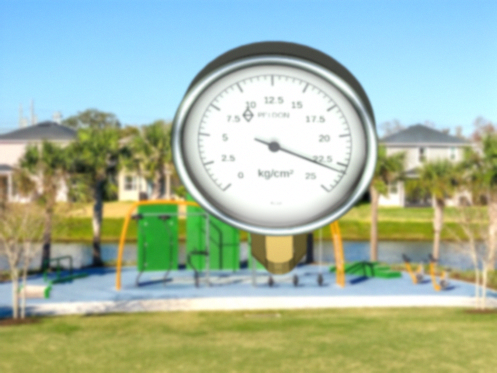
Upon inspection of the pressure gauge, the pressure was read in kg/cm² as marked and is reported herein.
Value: 23 kg/cm²
